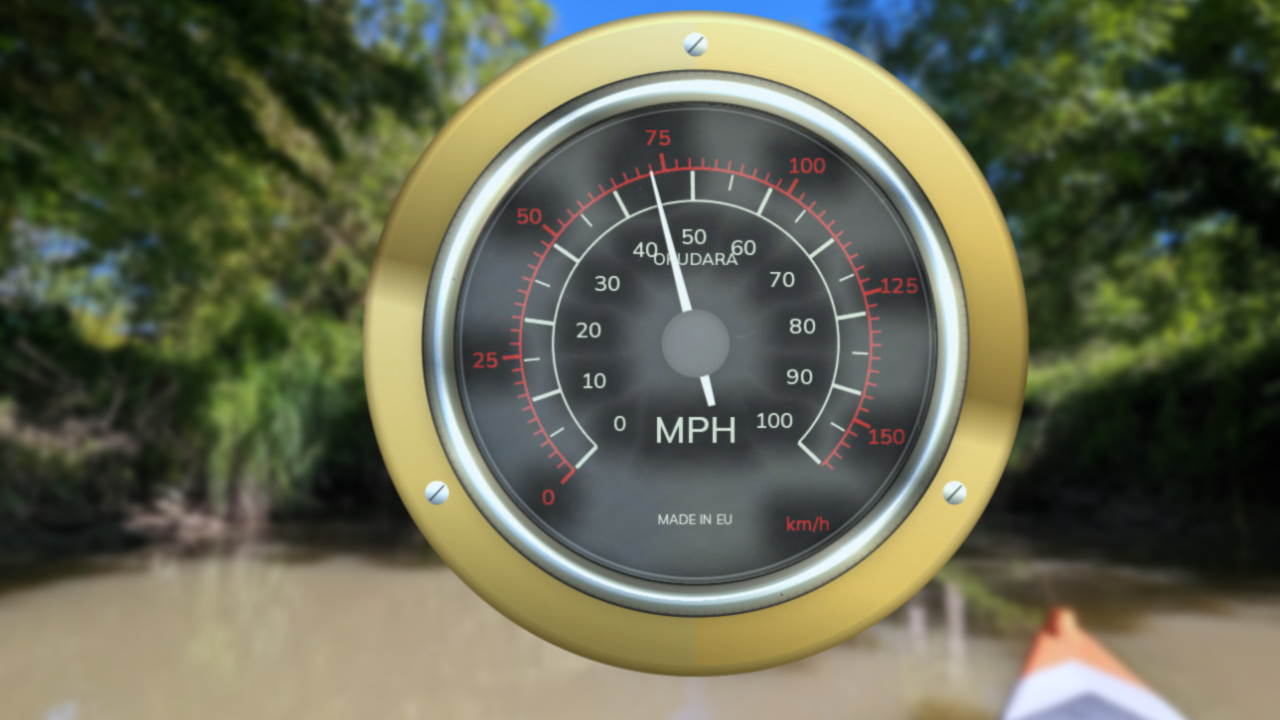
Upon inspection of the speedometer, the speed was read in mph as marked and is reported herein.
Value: 45 mph
